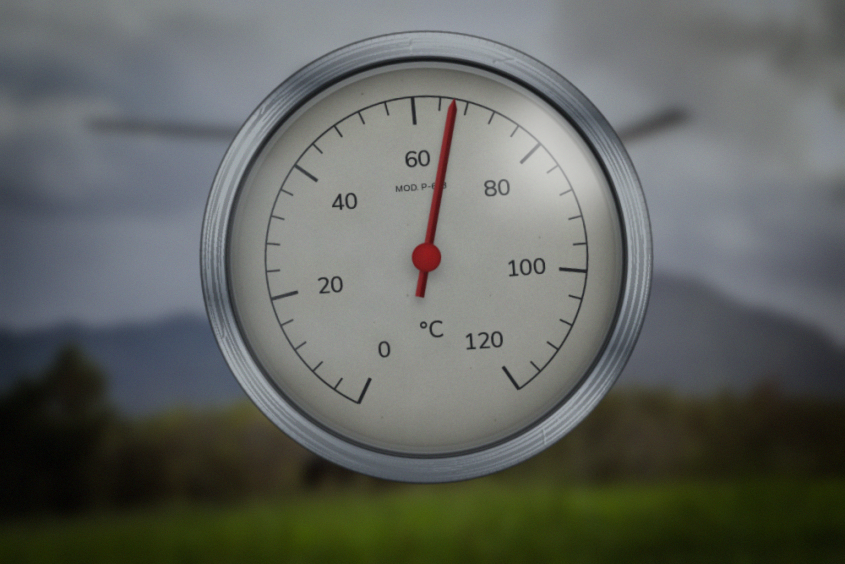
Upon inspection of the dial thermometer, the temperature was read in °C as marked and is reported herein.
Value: 66 °C
